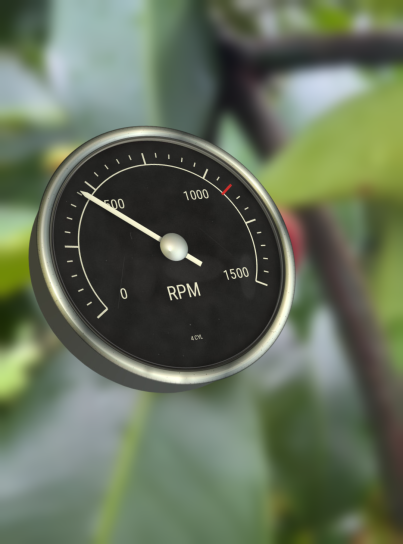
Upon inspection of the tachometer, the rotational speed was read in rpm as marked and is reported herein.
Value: 450 rpm
